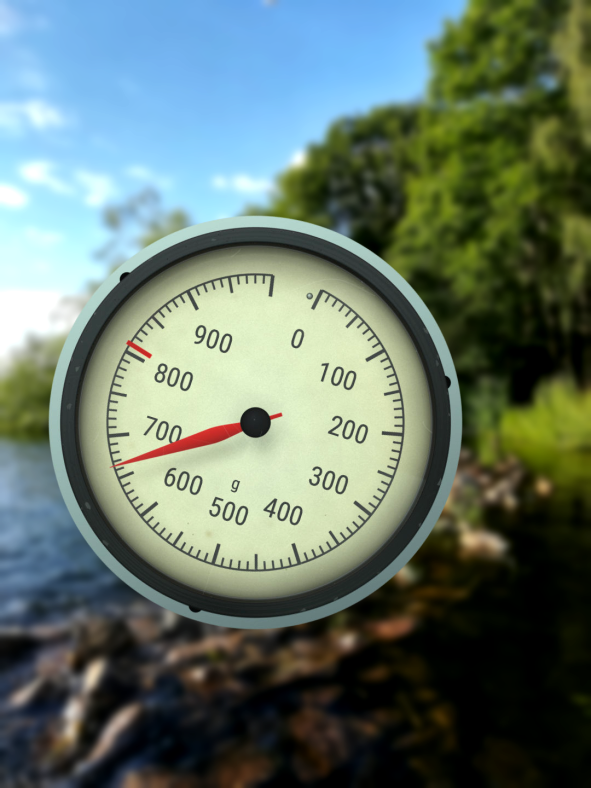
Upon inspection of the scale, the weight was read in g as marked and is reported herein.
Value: 665 g
